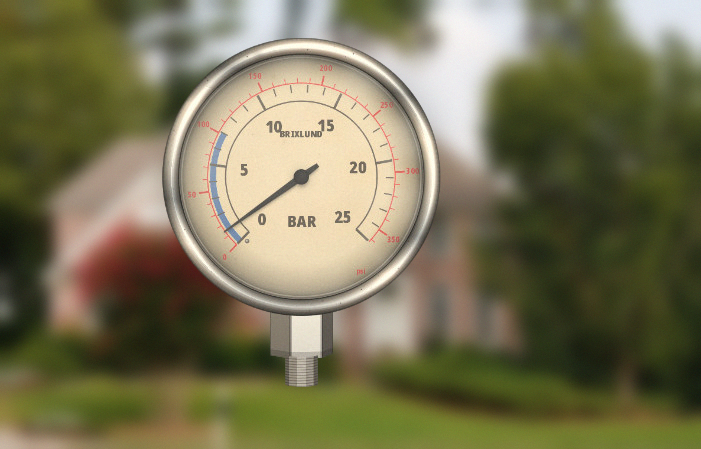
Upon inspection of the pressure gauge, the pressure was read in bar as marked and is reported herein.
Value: 1 bar
